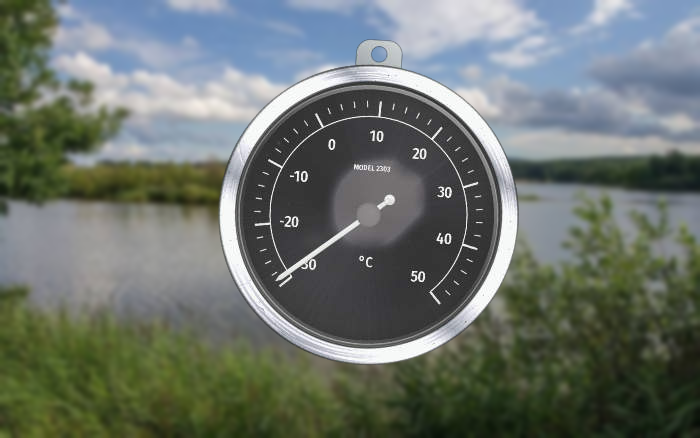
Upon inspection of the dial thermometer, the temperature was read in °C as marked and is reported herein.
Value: -29 °C
